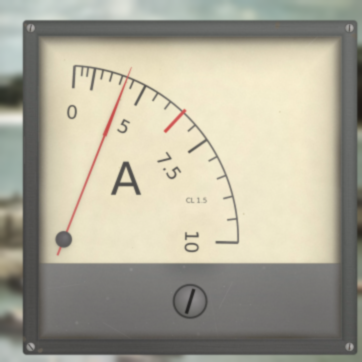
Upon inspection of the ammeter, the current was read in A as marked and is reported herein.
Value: 4.25 A
